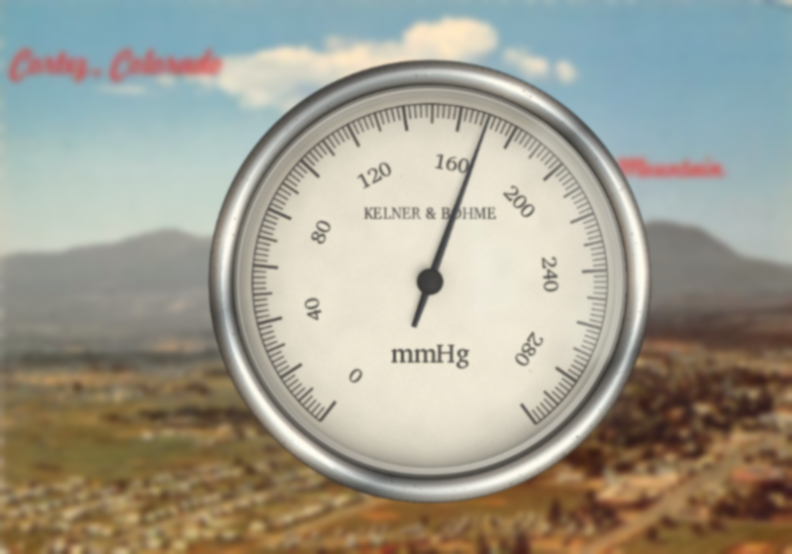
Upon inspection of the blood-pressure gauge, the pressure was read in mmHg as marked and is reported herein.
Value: 170 mmHg
